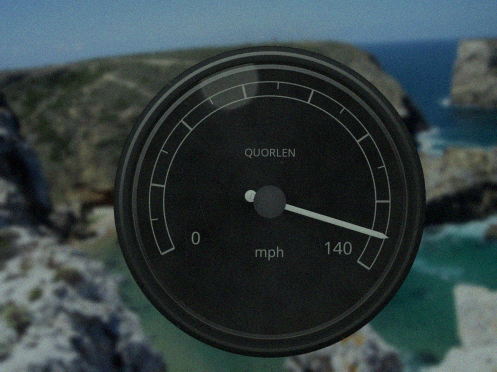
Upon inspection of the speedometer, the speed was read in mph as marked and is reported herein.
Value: 130 mph
